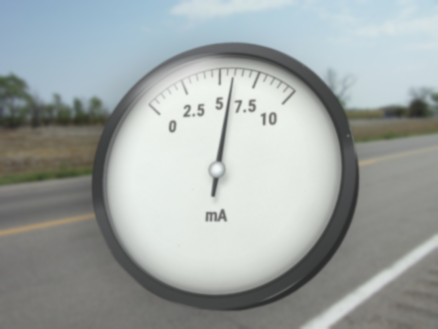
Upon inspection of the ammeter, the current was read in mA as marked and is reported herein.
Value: 6 mA
